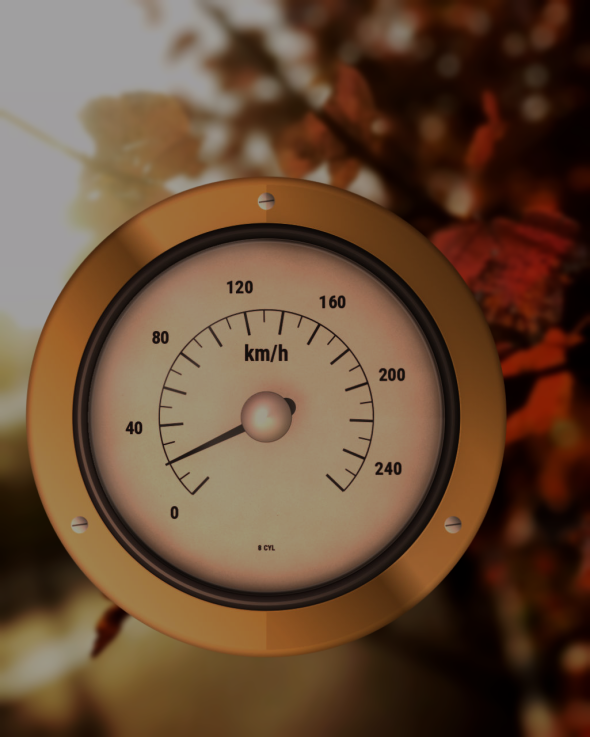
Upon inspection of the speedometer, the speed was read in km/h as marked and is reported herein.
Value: 20 km/h
